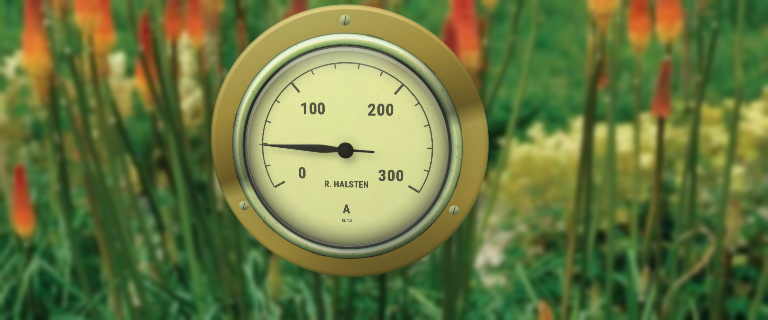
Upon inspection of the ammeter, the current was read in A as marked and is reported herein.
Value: 40 A
